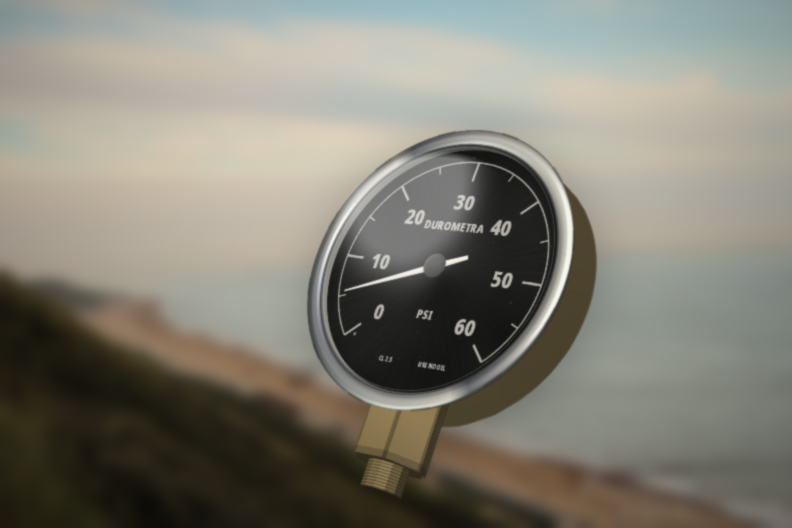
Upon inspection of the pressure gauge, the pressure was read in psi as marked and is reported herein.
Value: 5 psi
